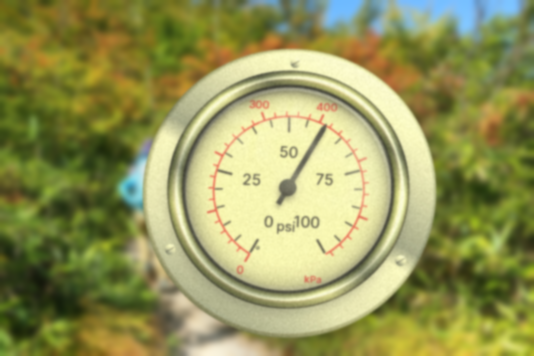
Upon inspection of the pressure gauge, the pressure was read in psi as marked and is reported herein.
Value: 60 psi
